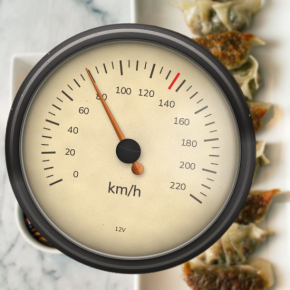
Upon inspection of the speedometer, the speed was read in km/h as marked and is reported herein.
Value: 80 km/h
